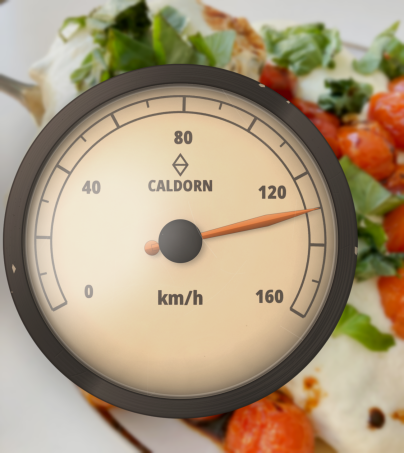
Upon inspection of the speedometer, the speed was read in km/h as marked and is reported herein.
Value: 130 km/h
